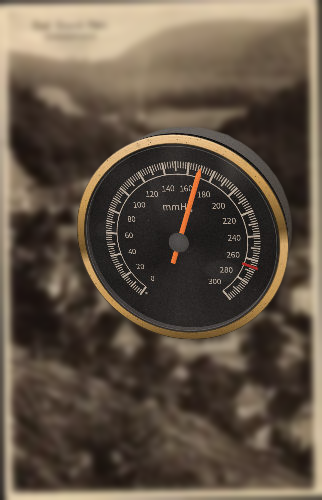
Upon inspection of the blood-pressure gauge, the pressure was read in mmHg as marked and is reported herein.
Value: 170 mmHg
